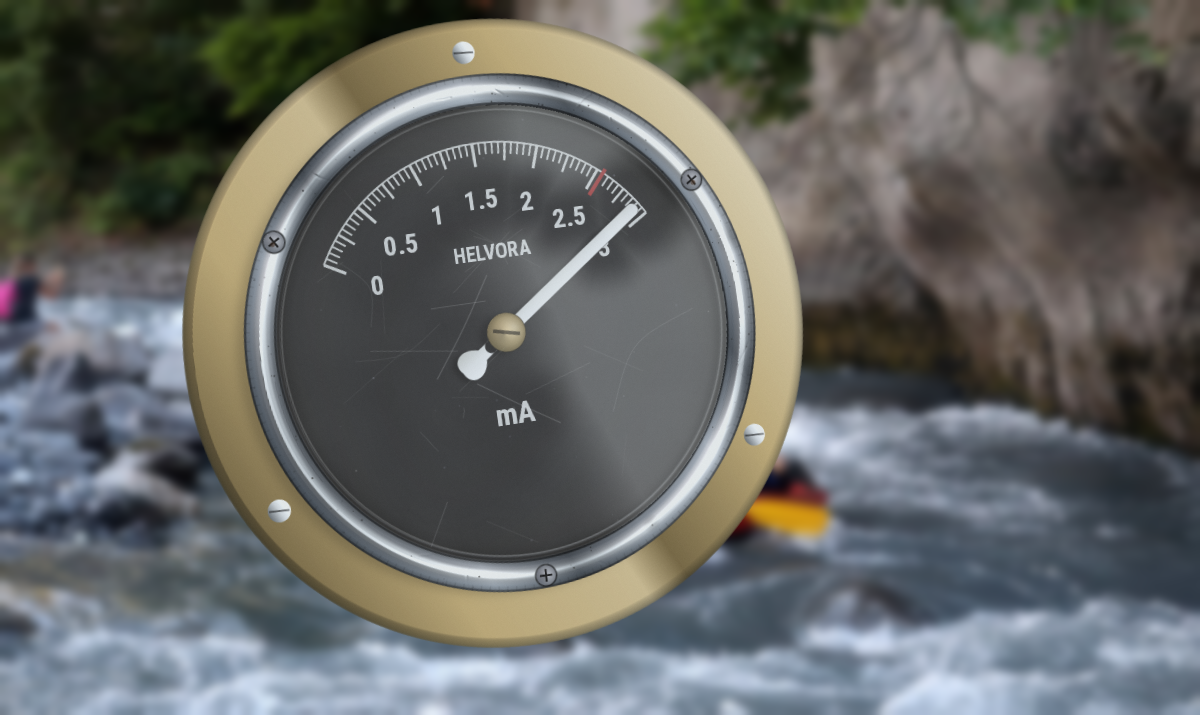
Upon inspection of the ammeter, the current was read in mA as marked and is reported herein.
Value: 2.9 mA
